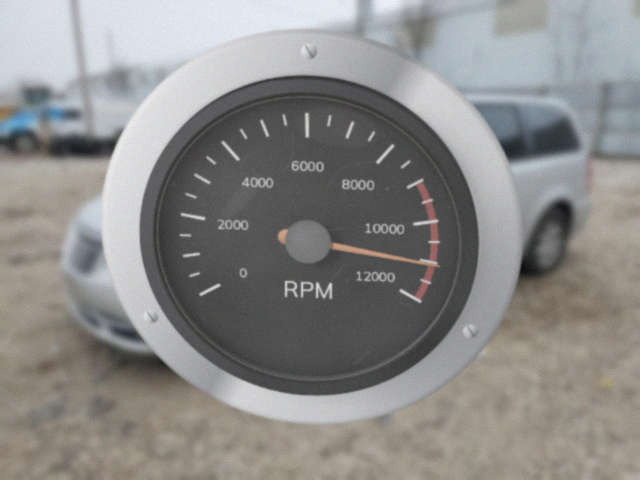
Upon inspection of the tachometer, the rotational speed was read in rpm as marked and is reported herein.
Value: 11000 rpm
